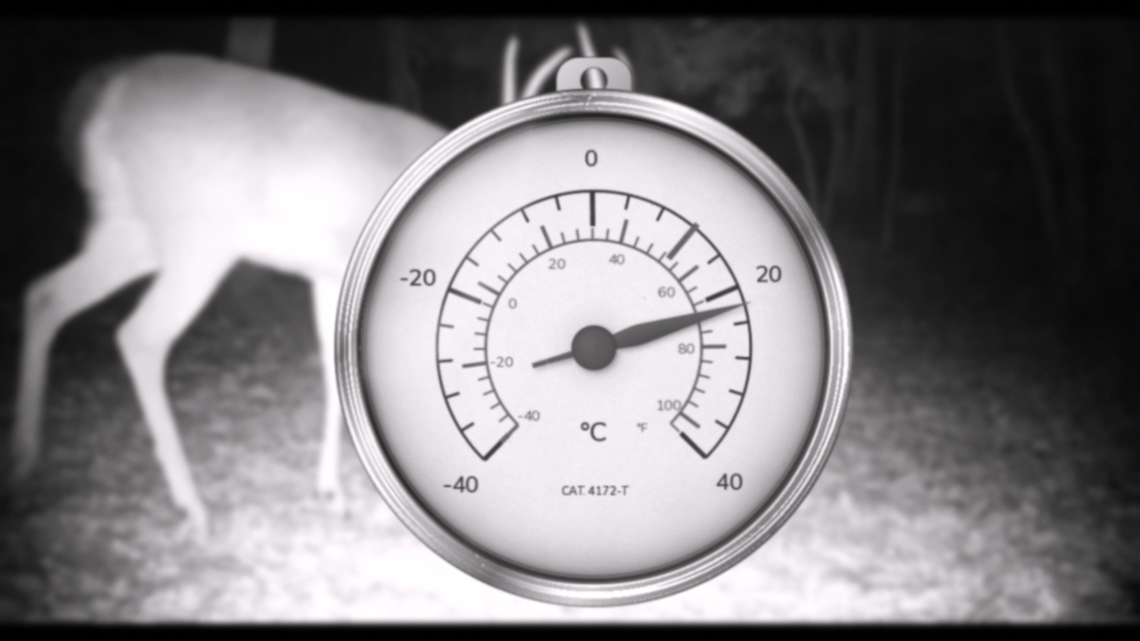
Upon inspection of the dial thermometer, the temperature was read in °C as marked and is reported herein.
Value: 22 °C
